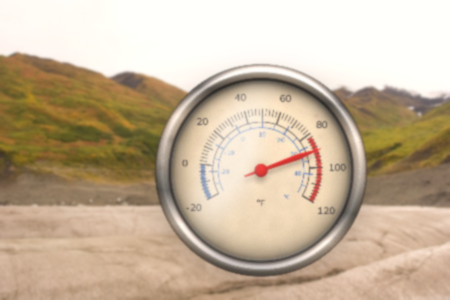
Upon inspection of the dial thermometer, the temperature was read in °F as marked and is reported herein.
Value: 90 °F
